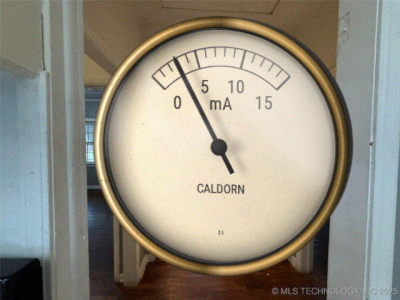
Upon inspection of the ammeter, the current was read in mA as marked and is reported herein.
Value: 3 mA
